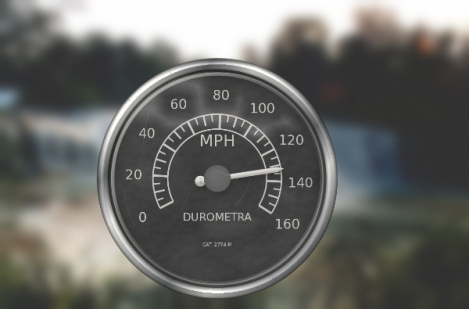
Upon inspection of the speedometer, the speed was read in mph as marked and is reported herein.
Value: 132.5 mph
